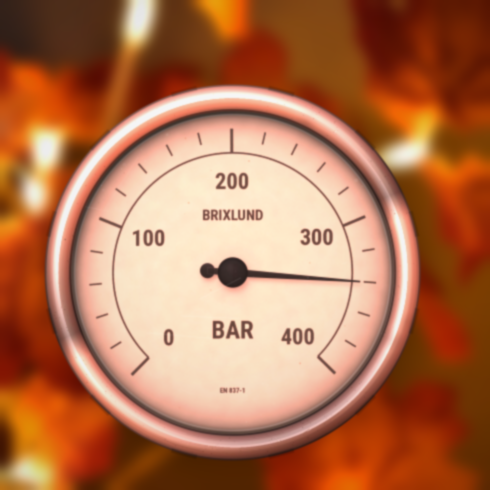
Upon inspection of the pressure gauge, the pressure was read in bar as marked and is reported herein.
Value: 340 bar
